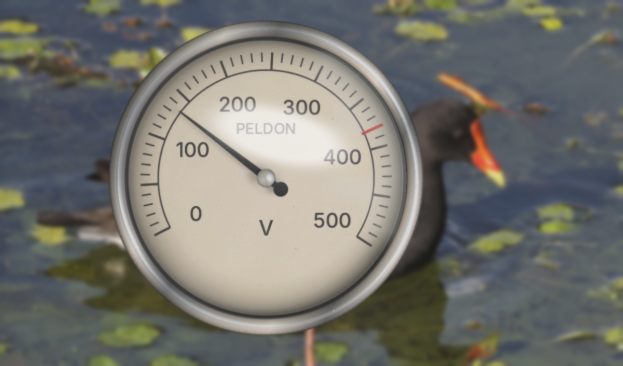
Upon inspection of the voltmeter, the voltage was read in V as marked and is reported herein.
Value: 135 V
